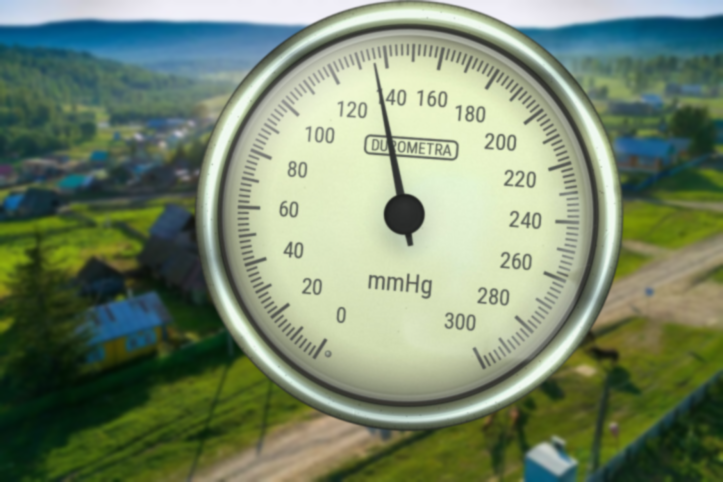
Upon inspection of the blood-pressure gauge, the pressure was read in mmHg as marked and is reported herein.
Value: 136 mmHg
